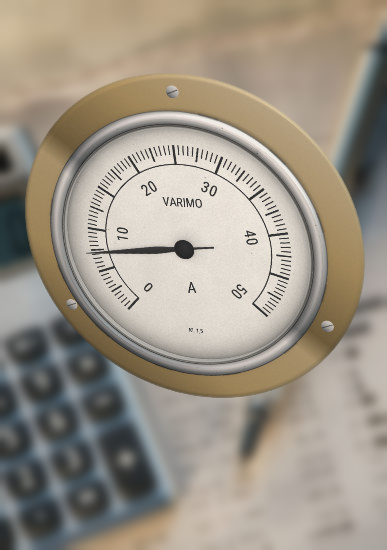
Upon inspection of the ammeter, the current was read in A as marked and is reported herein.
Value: 7.5 A
